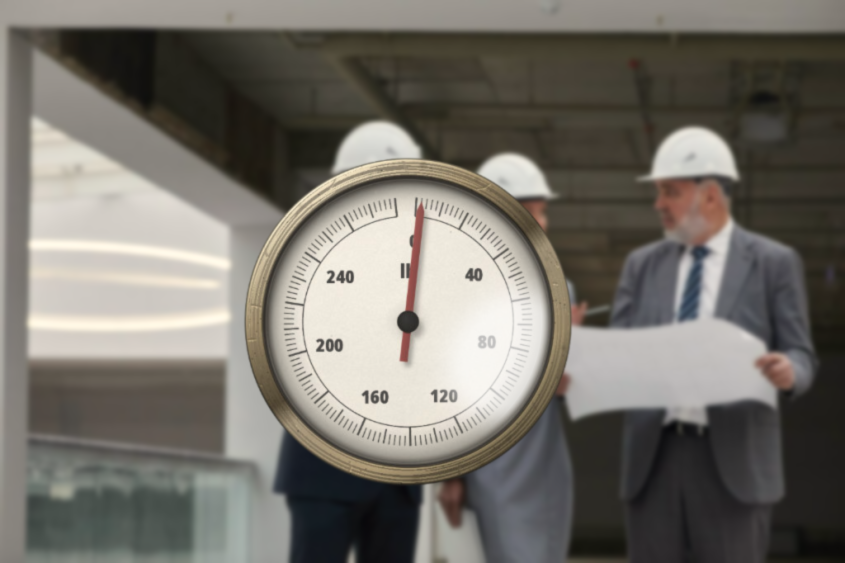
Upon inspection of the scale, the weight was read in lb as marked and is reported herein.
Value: 2 lb
